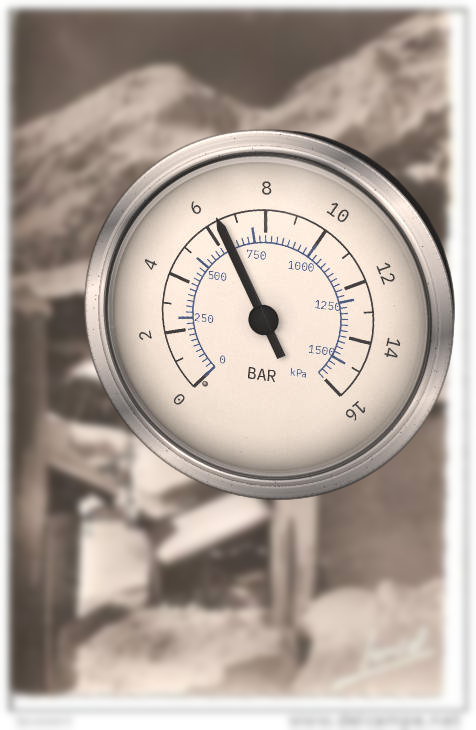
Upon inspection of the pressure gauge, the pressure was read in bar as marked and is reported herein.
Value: 6.5 bar
